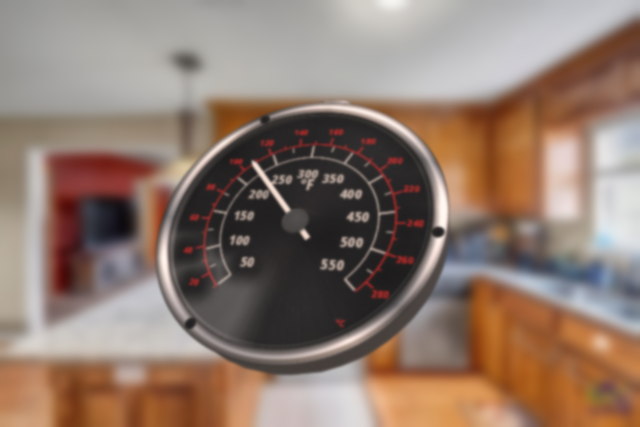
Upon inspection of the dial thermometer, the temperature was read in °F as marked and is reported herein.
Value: 225 °F
